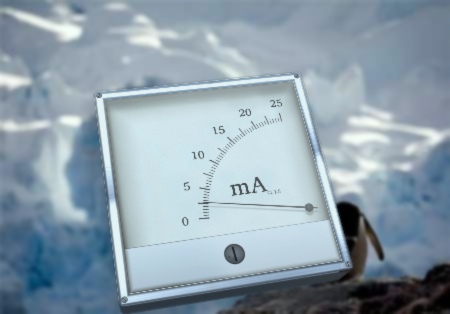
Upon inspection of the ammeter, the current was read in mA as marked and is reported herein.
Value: 2.5 mA
